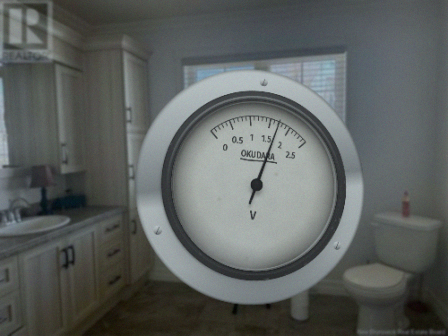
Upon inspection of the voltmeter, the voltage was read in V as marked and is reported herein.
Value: 1.7 V
